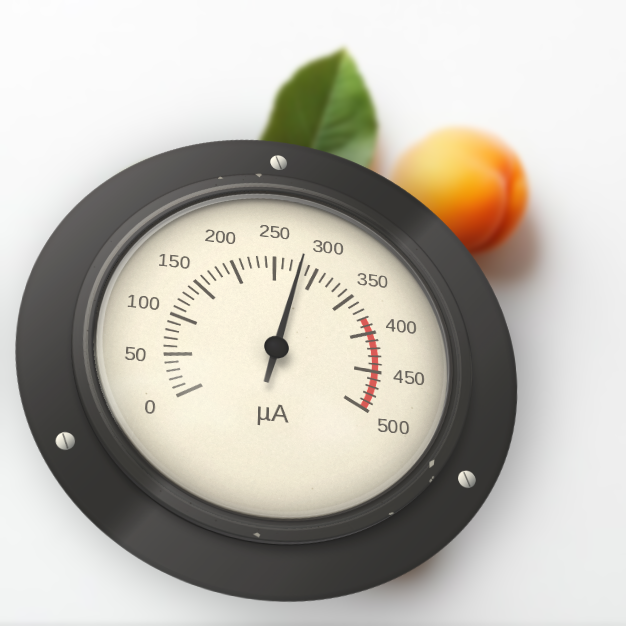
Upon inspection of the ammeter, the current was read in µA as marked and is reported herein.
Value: 280 µA
